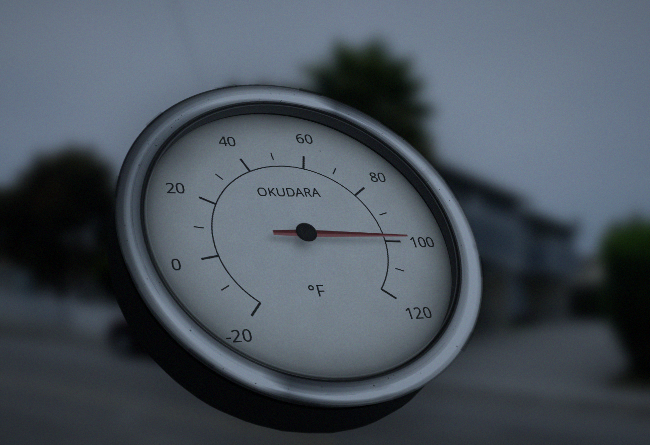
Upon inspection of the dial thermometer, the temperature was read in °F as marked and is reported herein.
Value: 100 °F
